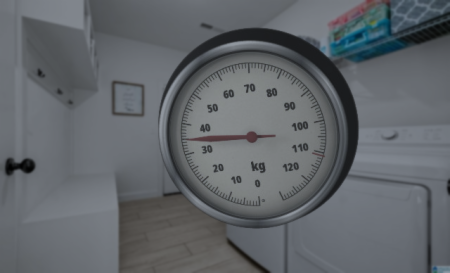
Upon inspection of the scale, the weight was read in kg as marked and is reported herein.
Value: 35 kg
